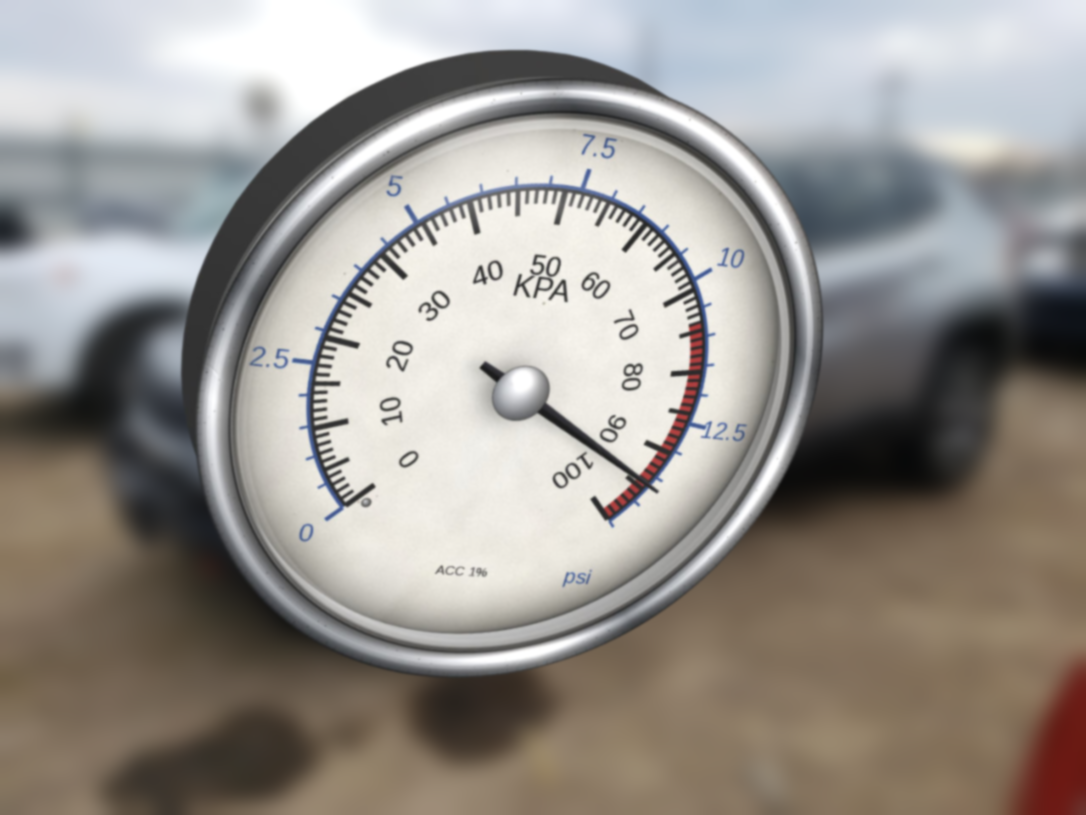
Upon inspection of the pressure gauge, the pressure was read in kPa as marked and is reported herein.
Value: 94 kPa
